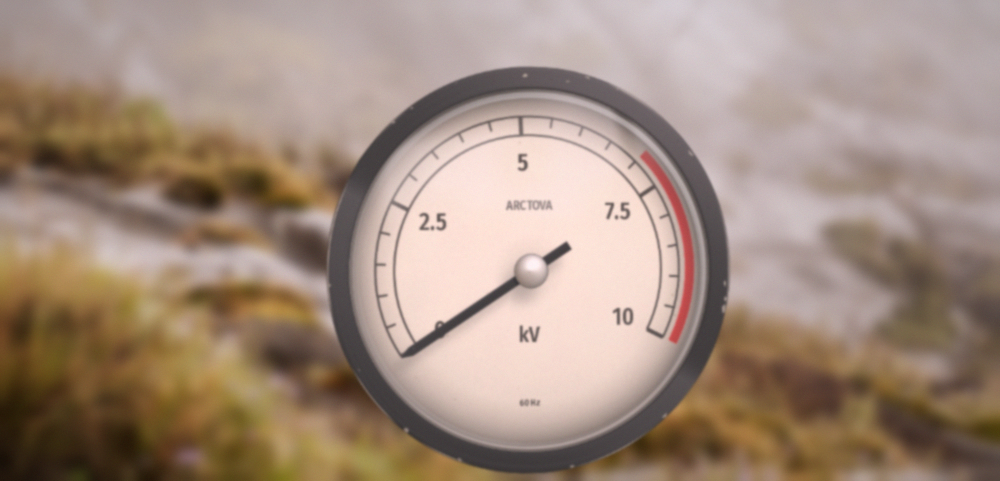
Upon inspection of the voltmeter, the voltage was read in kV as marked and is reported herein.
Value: 0 kV
